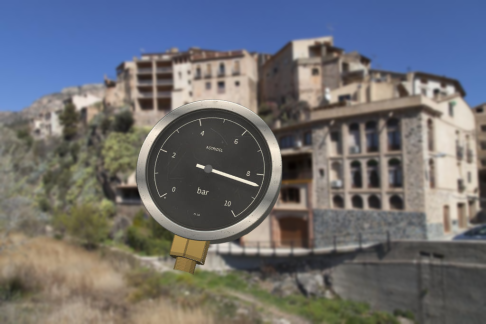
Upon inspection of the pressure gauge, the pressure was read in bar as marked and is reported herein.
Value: 8.5 bar
